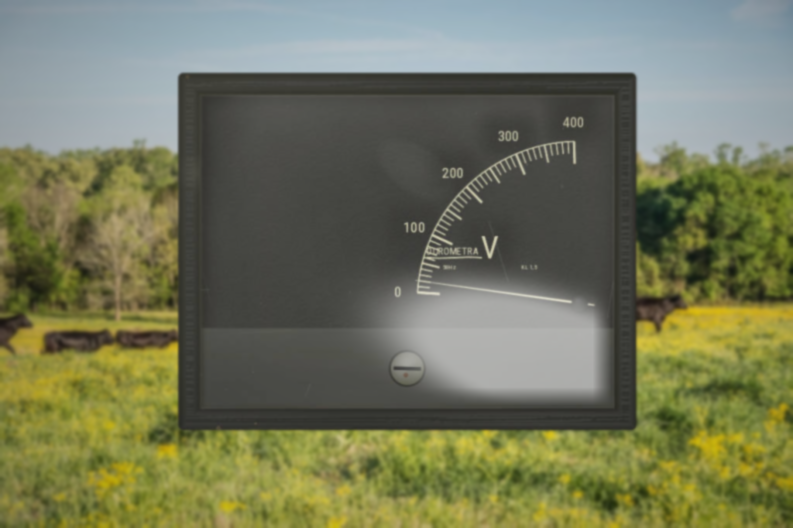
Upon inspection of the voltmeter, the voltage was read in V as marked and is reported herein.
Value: 20 V
